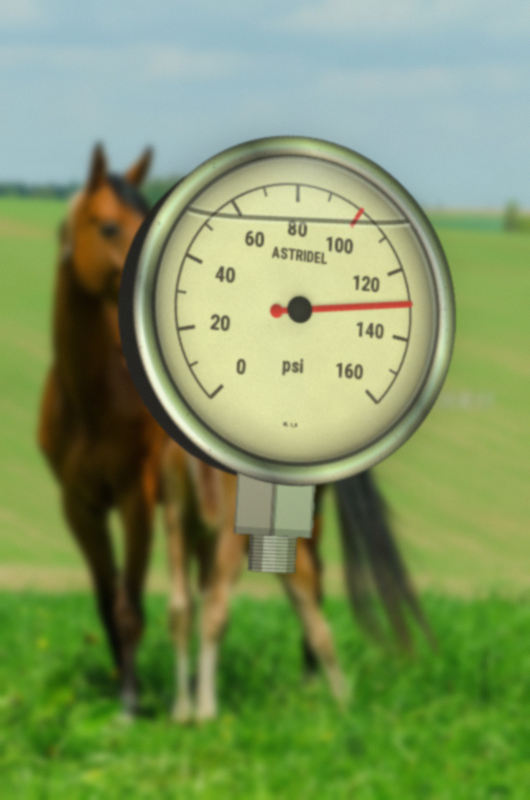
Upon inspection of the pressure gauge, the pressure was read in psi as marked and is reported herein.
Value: 130 psi
